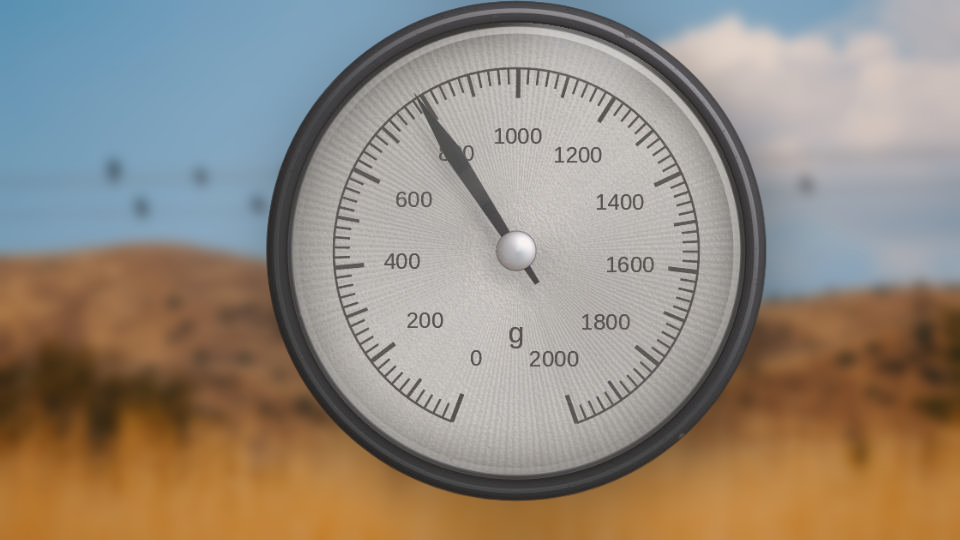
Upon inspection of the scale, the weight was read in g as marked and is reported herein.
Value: 790 g
